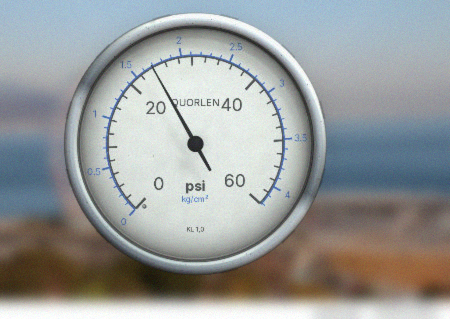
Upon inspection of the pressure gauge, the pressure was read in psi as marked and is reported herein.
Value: 24 psi
